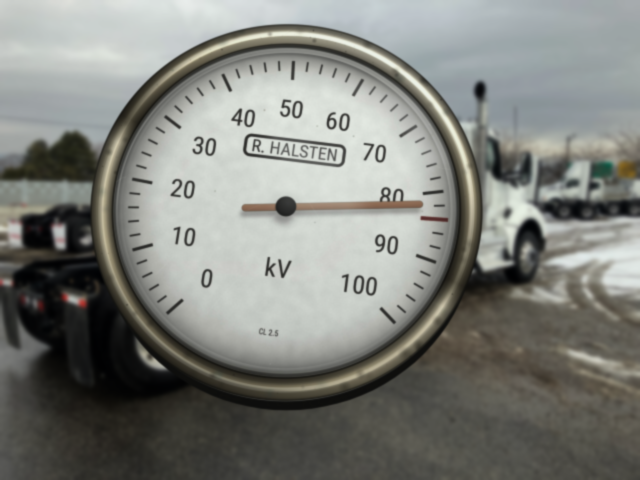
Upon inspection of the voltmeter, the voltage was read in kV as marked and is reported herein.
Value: 82 kV
